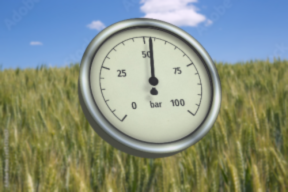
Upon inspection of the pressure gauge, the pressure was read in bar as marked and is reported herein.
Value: 52.5 bar
